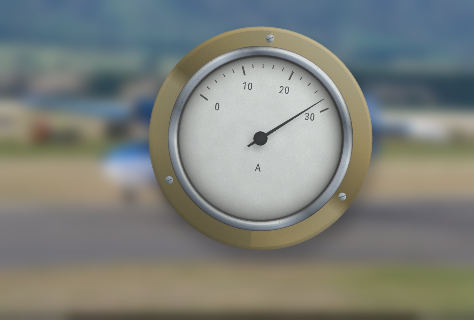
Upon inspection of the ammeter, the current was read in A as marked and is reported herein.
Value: 28 A
